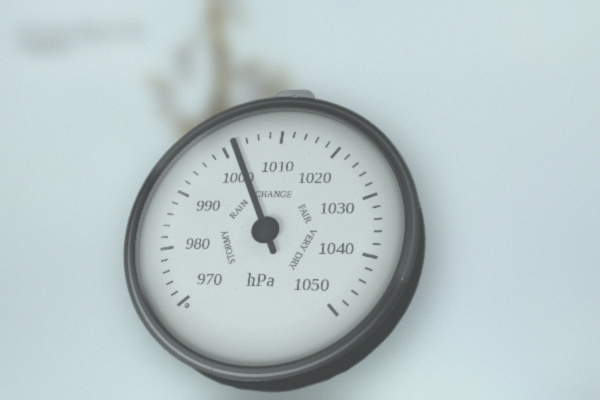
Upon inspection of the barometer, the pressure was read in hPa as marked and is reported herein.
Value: 1002 hPa
